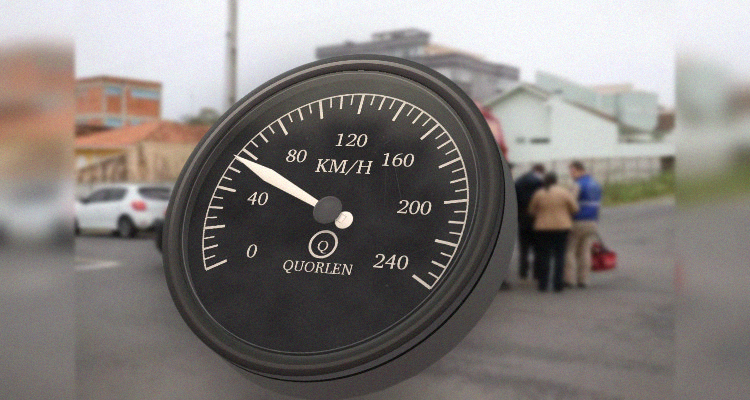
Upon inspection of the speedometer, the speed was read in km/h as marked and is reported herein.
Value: 55 km/h
